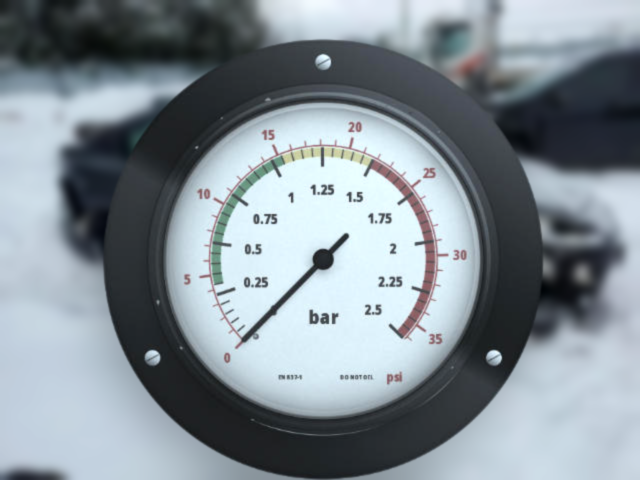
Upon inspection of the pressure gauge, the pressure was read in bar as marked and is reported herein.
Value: 0 bar
